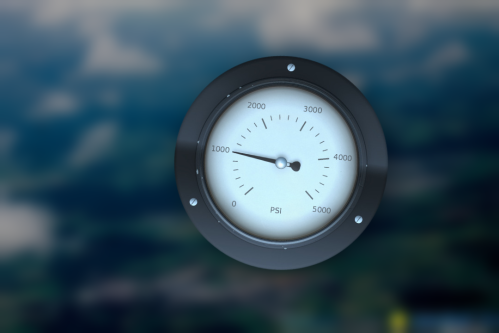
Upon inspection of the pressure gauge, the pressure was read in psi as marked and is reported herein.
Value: 1000 psi
